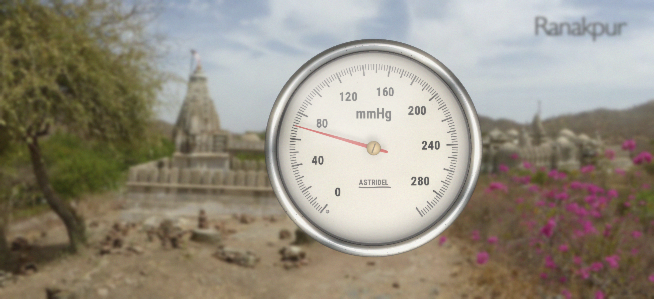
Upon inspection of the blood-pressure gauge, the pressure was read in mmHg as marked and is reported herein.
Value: 70 mmHg
